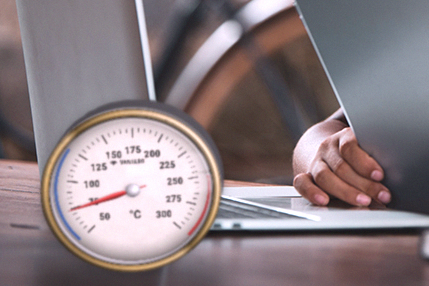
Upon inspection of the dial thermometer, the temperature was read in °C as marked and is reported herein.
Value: 75 °C
